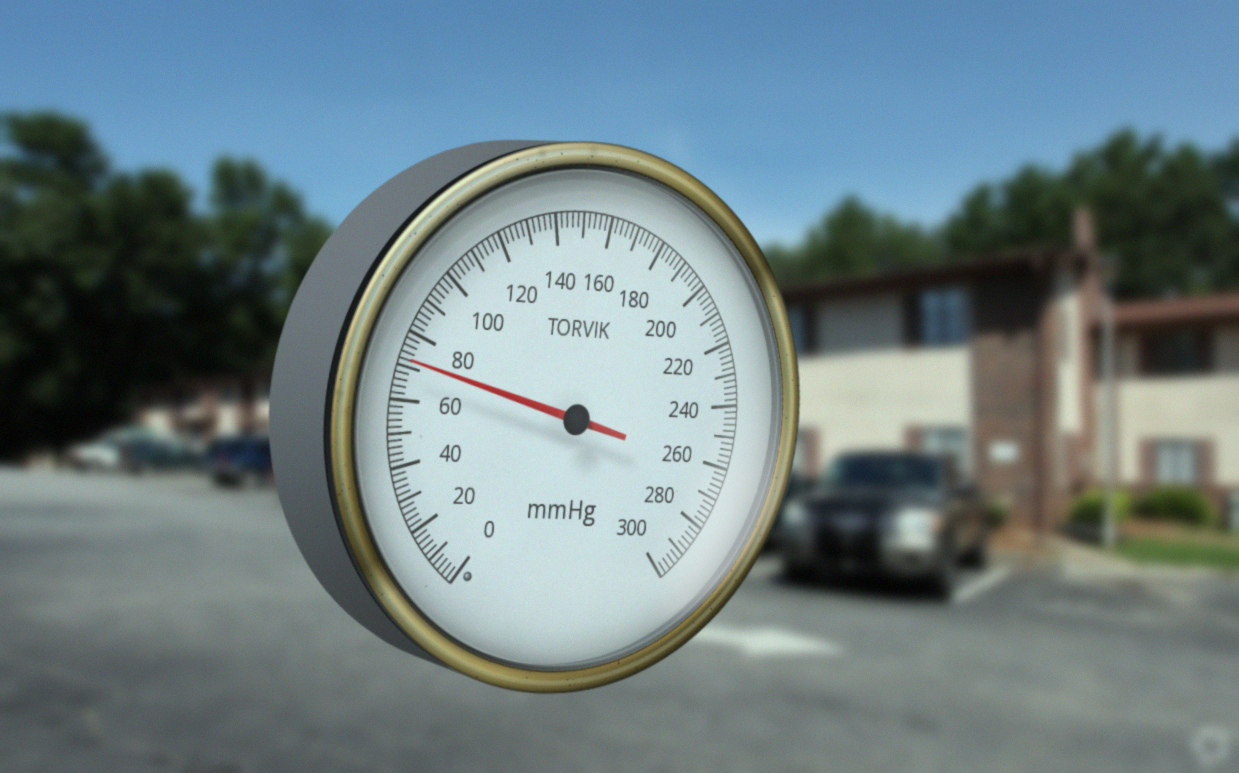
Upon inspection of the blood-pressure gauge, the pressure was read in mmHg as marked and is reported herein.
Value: 72 mmHg
